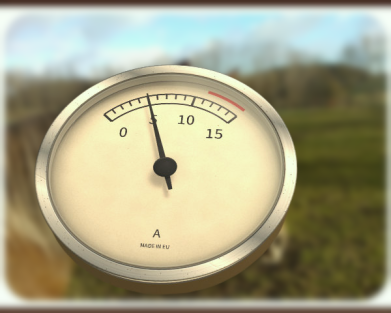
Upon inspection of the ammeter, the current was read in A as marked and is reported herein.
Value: 5 A
